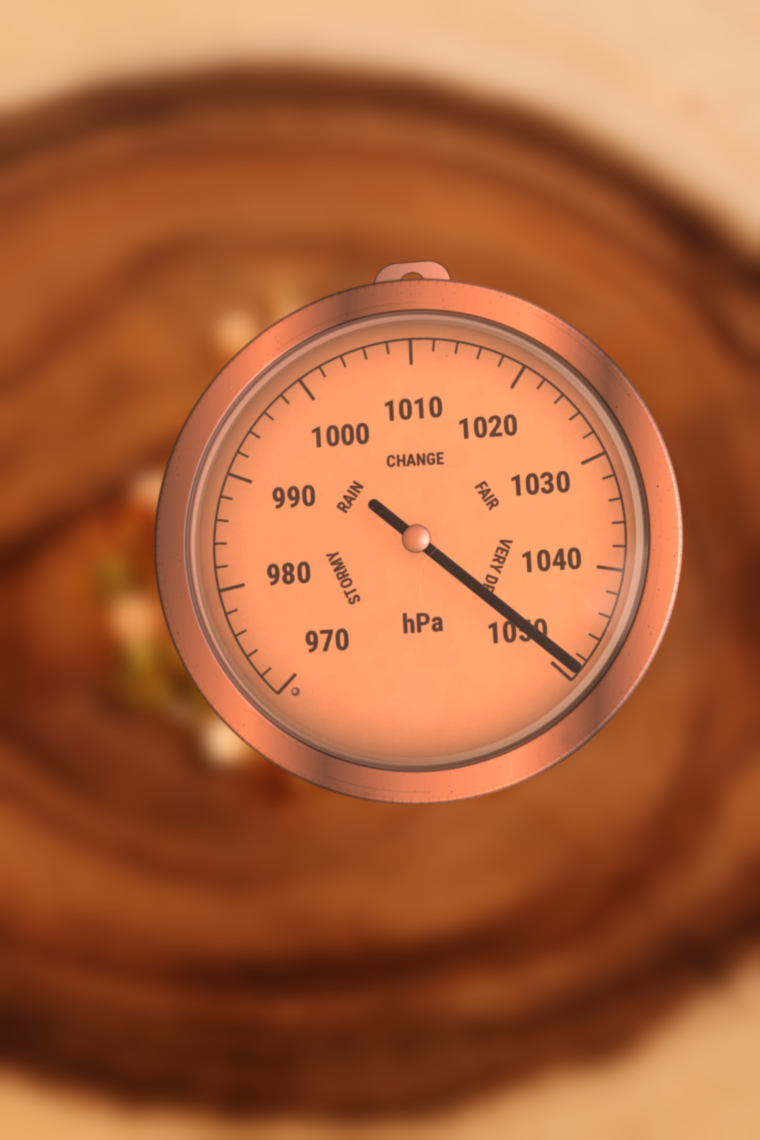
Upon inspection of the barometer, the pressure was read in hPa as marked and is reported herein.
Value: 1049 hPa
